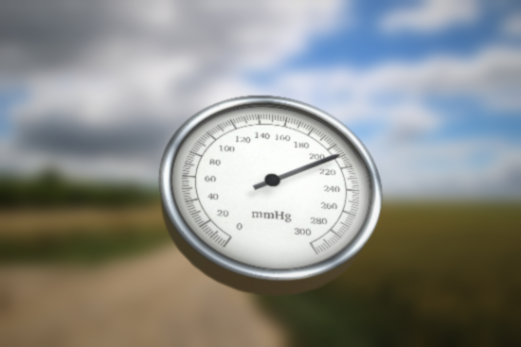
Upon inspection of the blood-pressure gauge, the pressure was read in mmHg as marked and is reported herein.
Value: 210 mmHg
